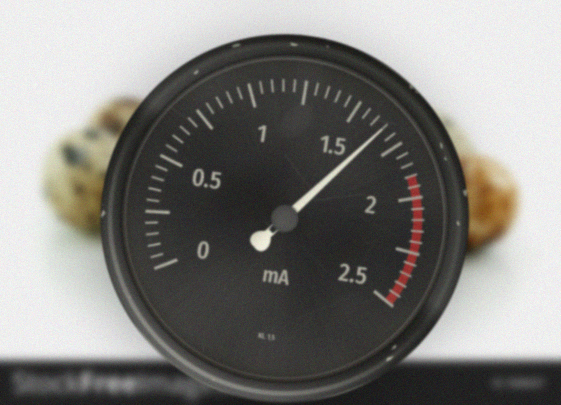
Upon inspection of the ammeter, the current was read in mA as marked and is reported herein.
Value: 1.65 mA
